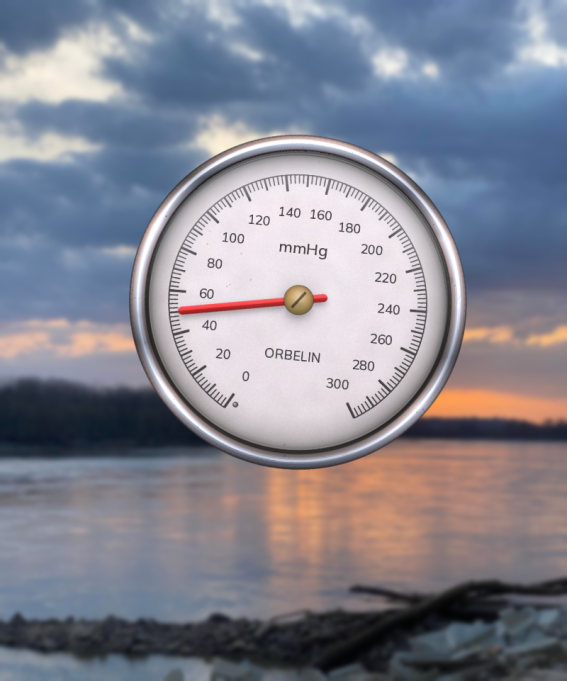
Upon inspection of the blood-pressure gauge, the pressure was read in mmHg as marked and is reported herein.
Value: 50 mmHg
